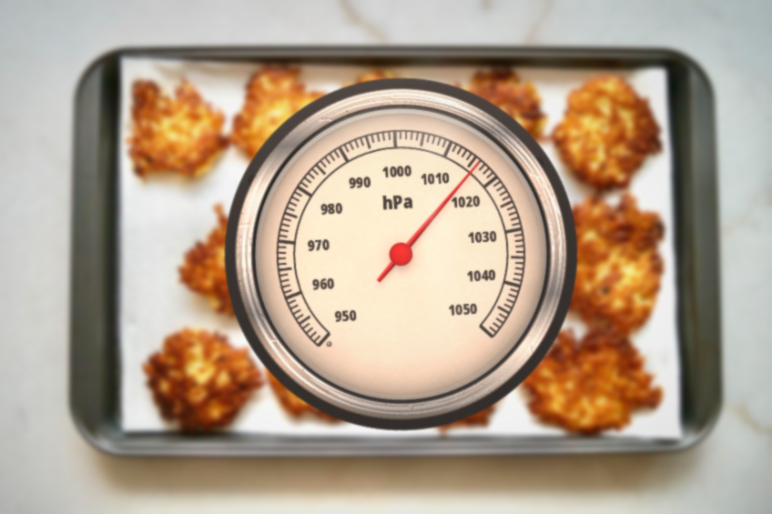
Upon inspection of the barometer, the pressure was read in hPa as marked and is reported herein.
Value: 1016 hPa
